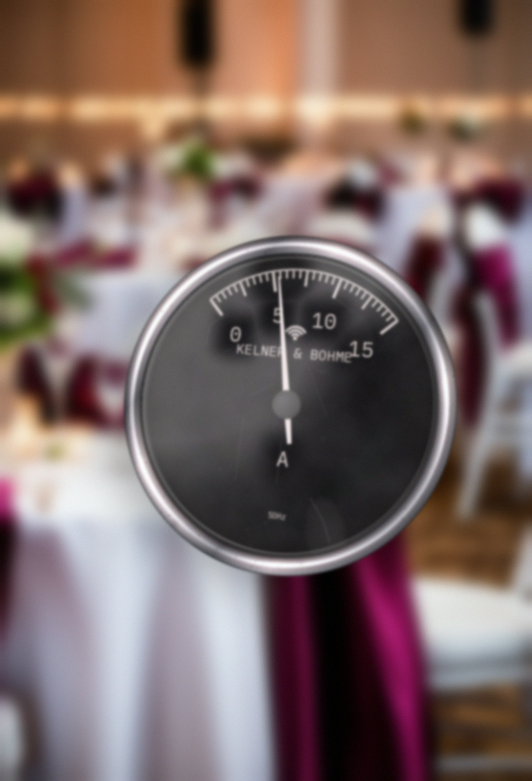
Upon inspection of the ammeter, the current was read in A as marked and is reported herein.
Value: 5.5 A
